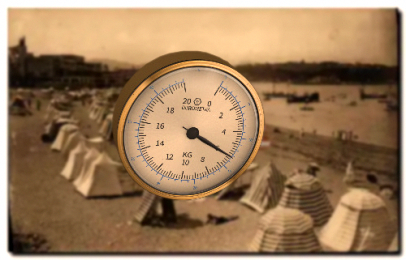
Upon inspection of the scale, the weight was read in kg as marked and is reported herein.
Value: 6 kg
